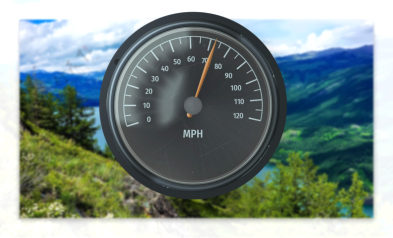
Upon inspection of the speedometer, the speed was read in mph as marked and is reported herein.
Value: 72.5 mph
